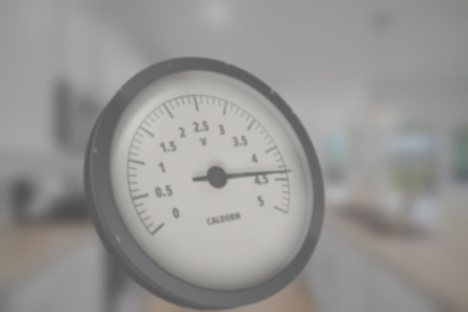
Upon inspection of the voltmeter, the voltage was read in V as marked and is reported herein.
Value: 4.4 V
